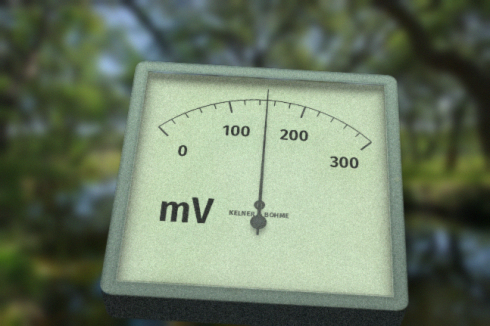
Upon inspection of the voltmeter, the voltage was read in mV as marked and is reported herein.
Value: 150 mV
